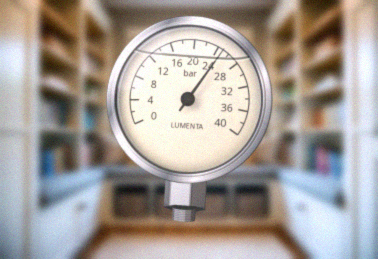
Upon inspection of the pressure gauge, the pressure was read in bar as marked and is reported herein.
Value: 25 bar
